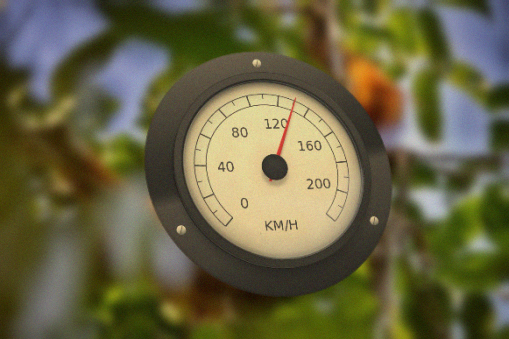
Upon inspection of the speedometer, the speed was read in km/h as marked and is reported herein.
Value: 130 km/h
